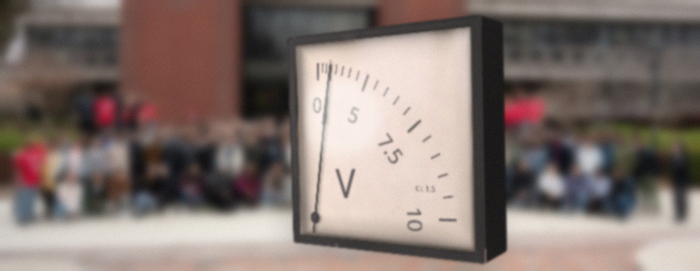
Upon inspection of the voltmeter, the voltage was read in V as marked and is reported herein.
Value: 2.5 V
